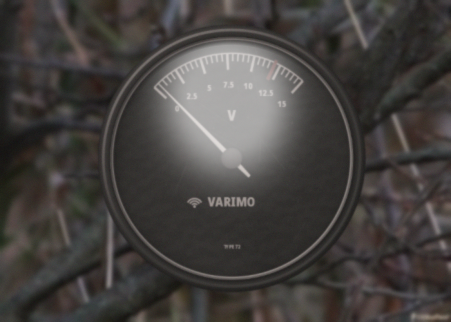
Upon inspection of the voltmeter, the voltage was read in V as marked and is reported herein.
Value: 0.5 V
